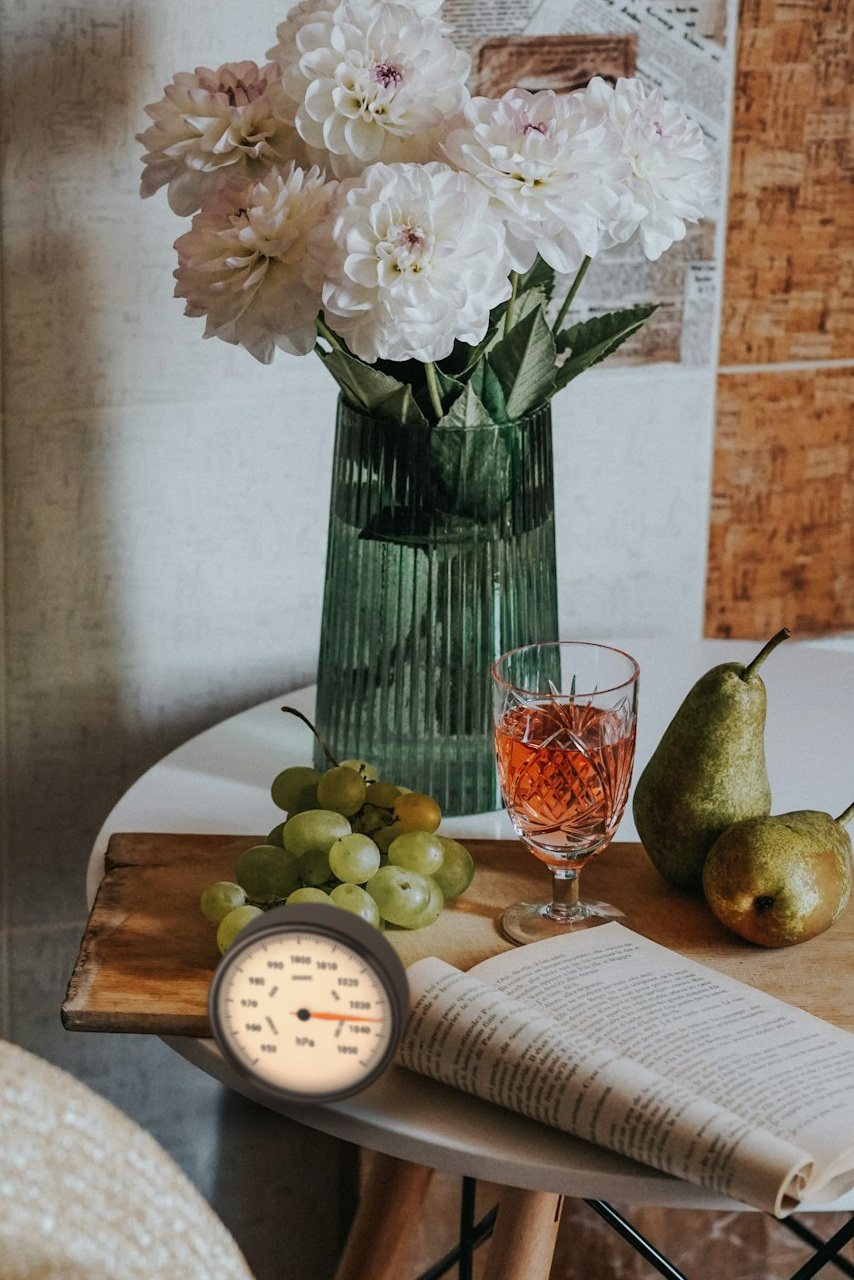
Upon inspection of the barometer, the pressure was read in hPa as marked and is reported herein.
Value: 1035 hPa
